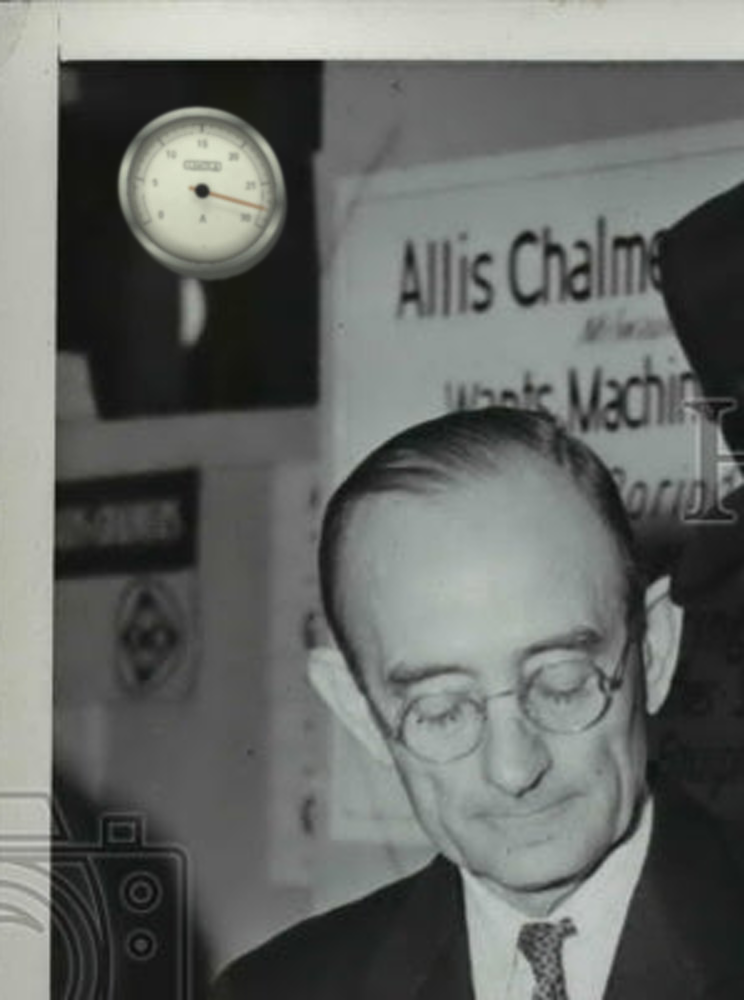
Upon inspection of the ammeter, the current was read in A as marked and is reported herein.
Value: 28 A
